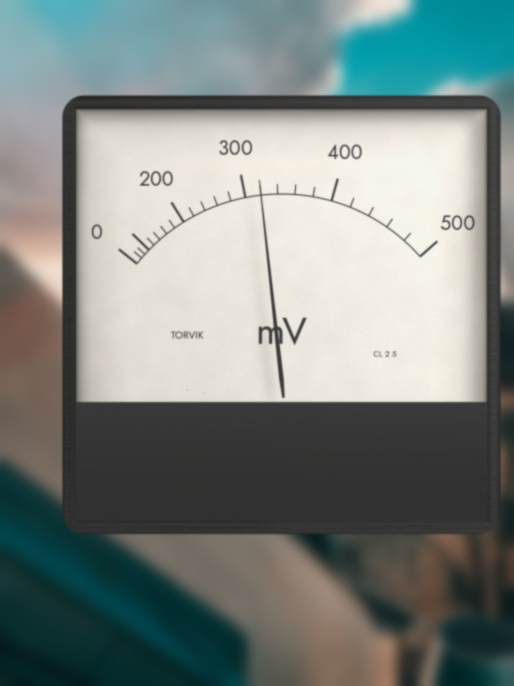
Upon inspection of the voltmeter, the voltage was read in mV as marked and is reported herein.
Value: 320 mV
